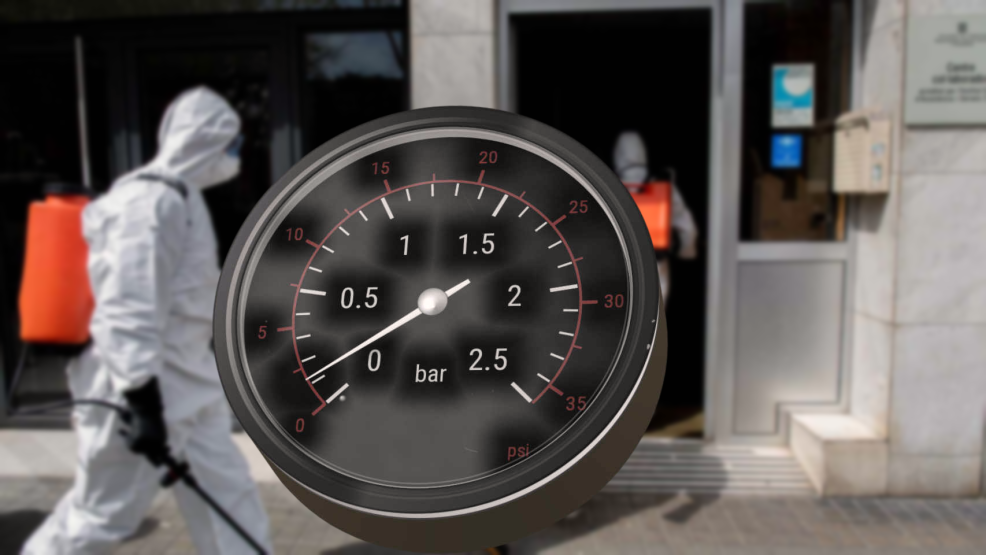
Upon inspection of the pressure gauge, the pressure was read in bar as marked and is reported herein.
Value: 0.1 bar
